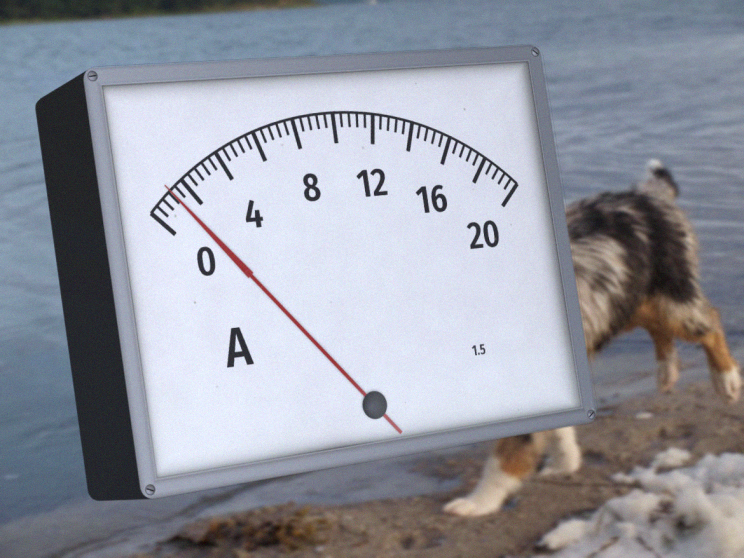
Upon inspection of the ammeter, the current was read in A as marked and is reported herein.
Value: 1.2 A
